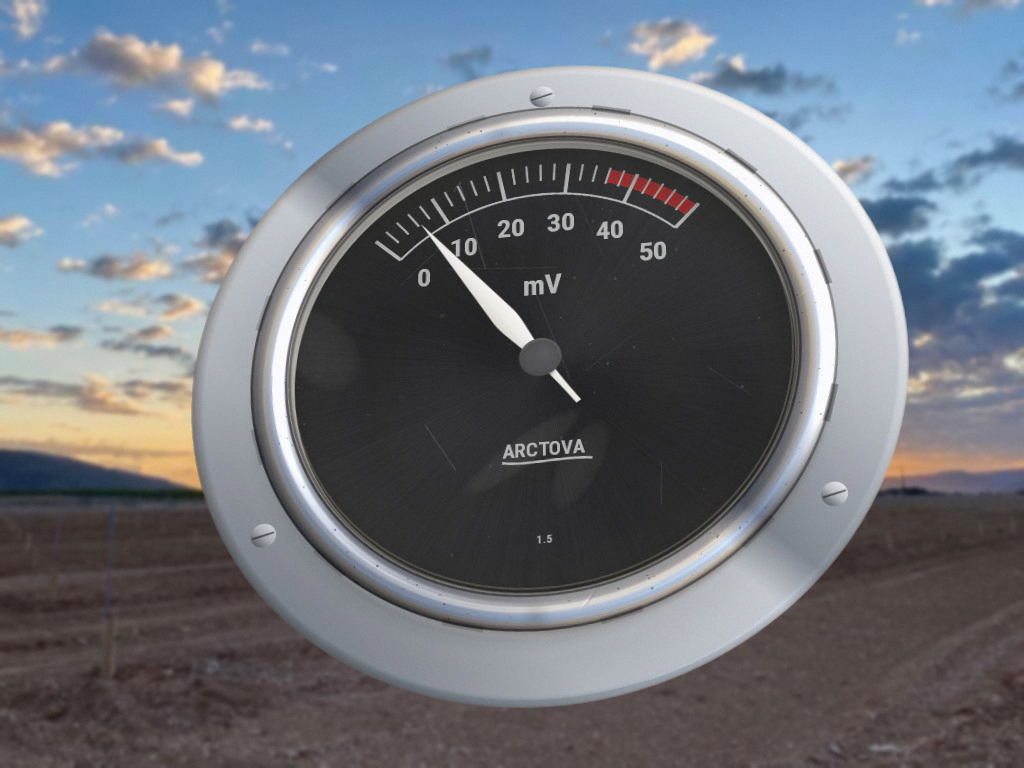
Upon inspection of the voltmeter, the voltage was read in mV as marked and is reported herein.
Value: 6 mV
